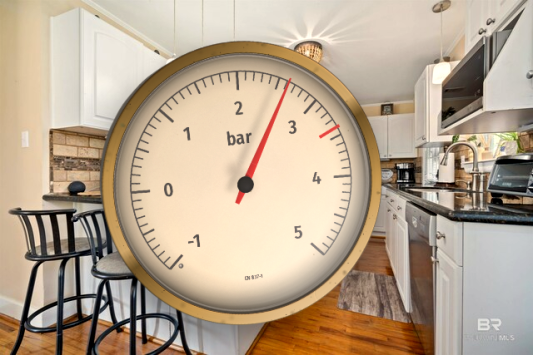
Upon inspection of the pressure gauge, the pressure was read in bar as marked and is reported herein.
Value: 2.6 bar
